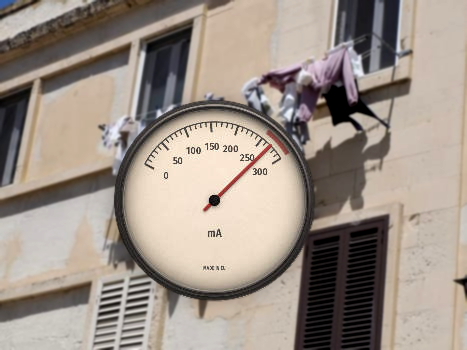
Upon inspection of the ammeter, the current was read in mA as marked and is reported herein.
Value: 270 mA
